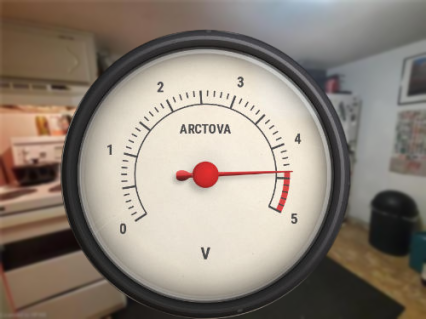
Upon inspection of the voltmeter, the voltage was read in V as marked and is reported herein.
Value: 4.4 V
